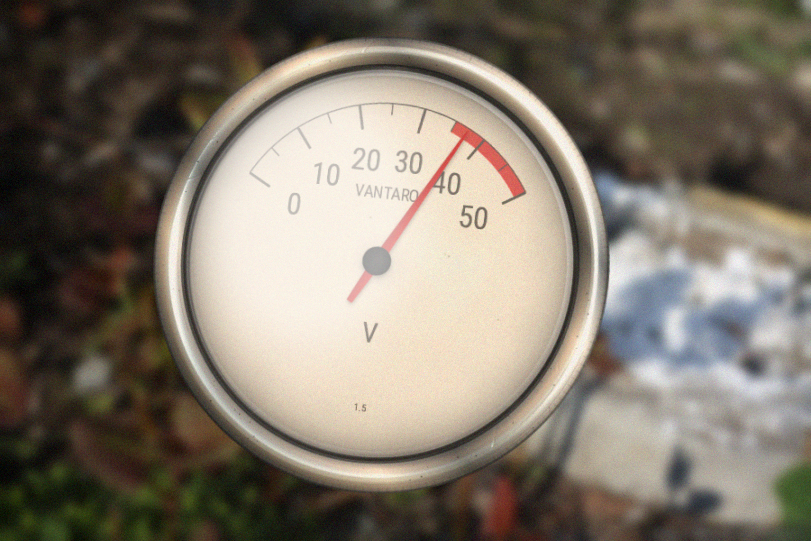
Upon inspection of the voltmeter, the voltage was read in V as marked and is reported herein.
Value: 37.5 V
